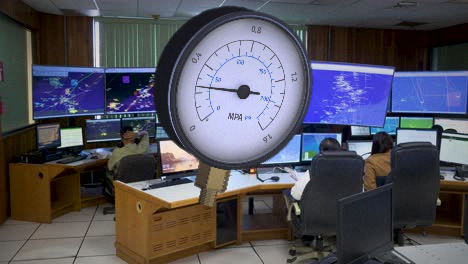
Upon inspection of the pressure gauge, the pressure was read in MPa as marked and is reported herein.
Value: 0.25 MPa
